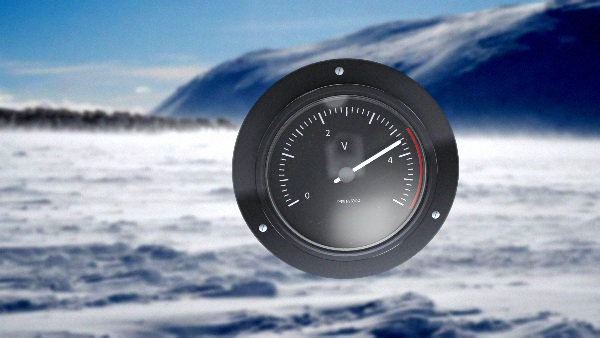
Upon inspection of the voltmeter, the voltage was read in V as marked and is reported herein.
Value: 3.7 V
